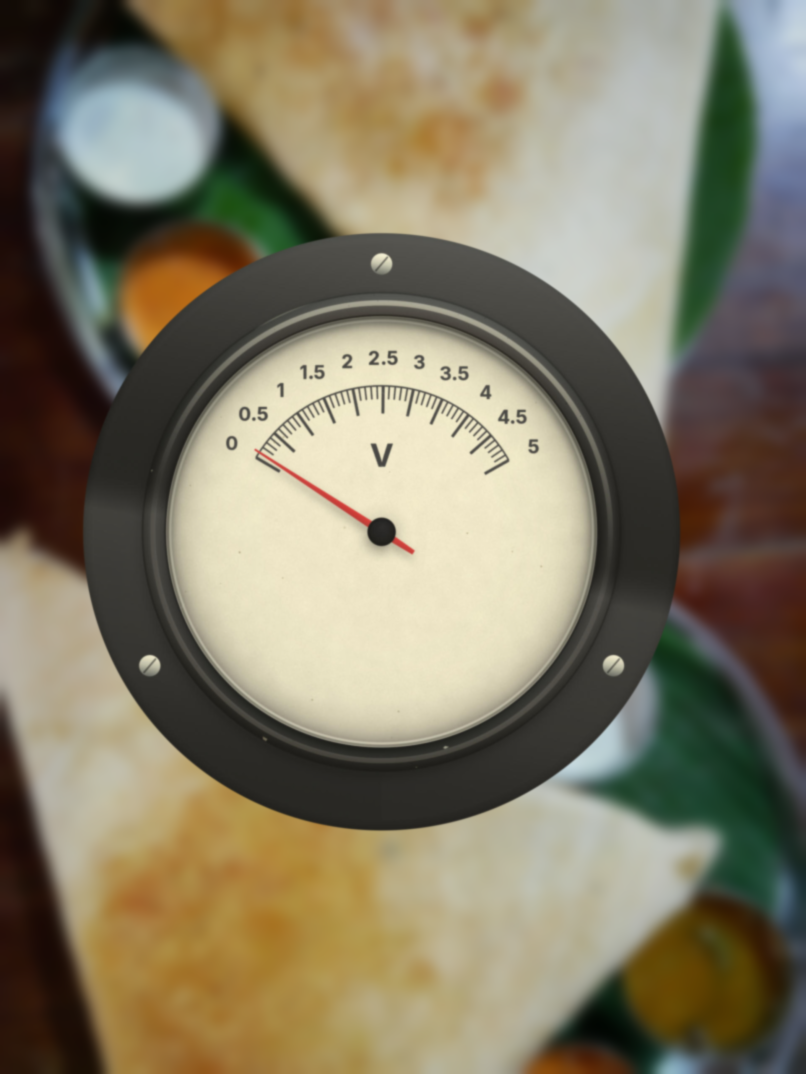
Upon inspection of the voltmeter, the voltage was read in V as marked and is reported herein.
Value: 0.1 V
